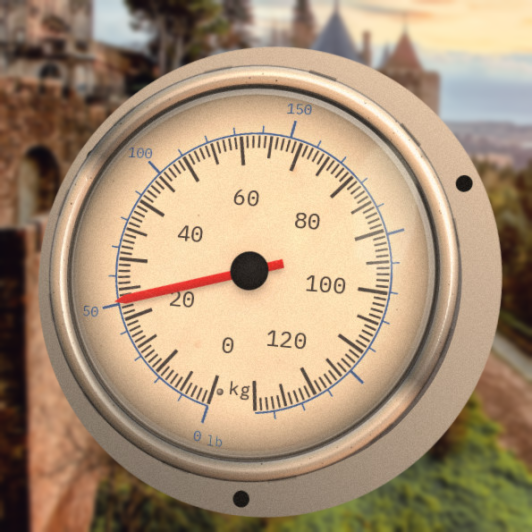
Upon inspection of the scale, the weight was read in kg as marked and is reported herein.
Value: 23 kg
